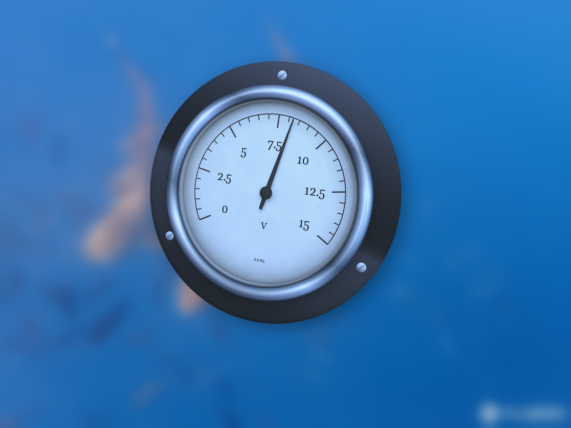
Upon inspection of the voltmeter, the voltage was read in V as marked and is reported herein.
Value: 8.25 V
